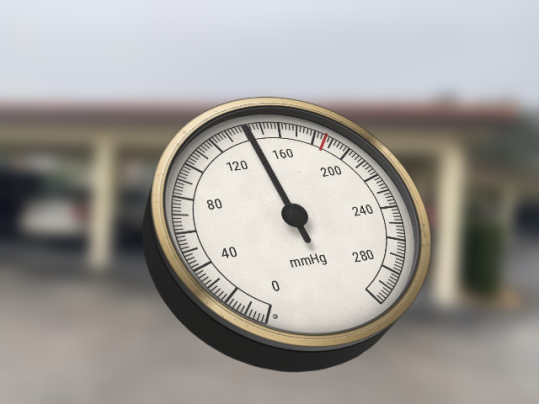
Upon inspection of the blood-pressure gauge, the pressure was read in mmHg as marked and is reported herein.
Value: 140 mmHg
